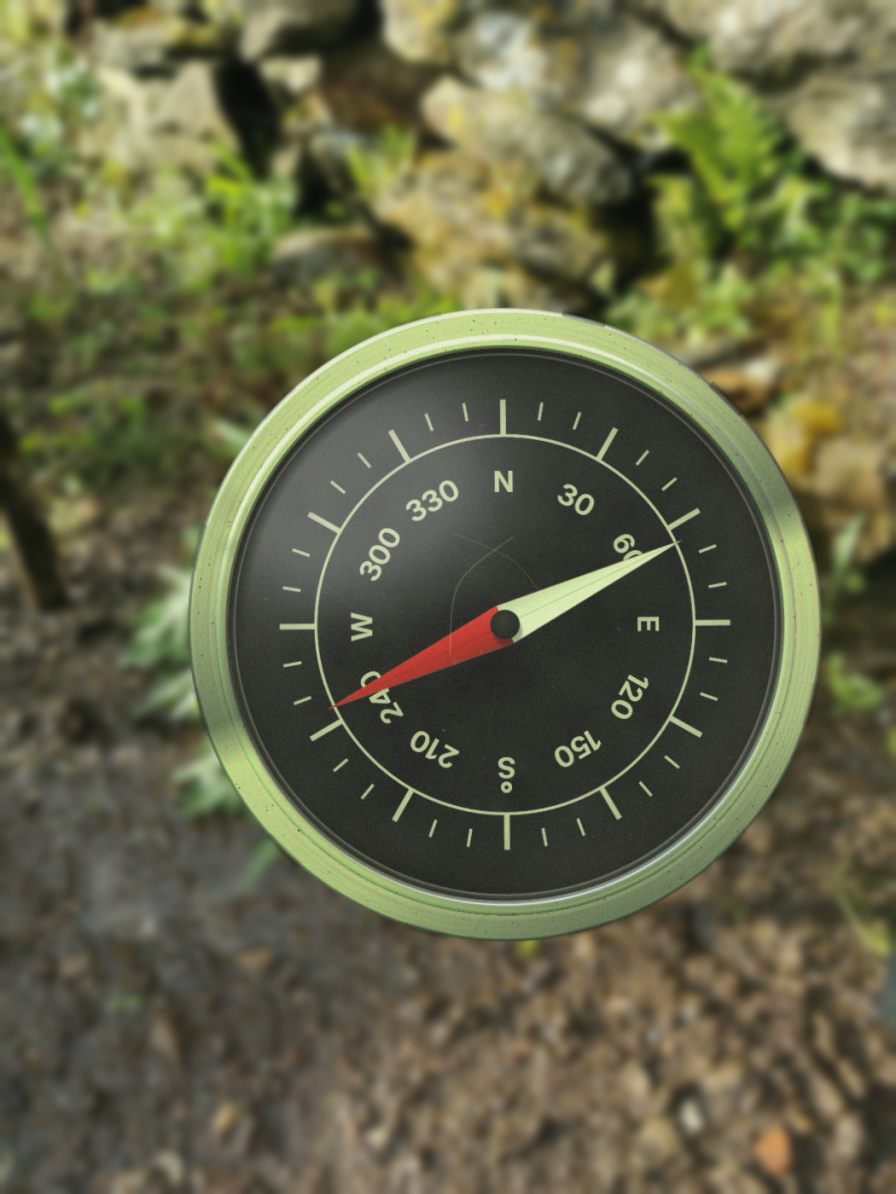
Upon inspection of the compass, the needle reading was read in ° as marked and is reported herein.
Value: 245 °
